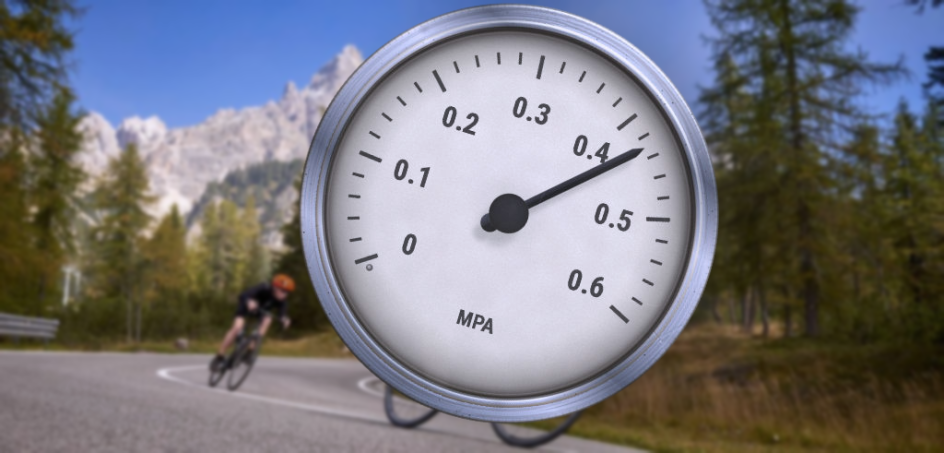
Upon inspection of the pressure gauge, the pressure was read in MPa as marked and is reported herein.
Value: 0.43 MPa
